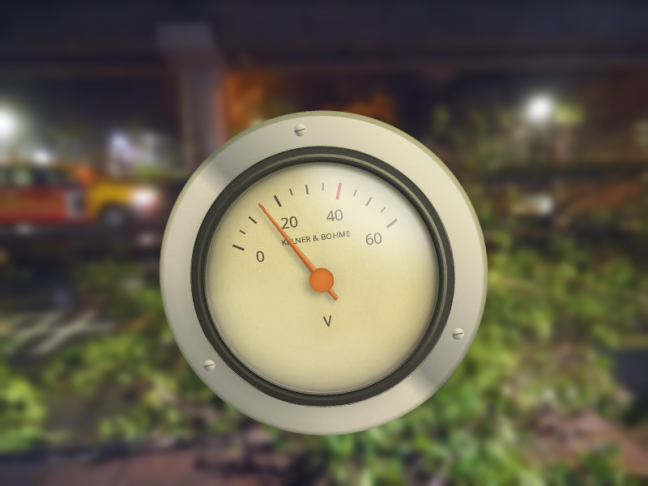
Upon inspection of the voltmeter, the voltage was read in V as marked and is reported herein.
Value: 15 V
